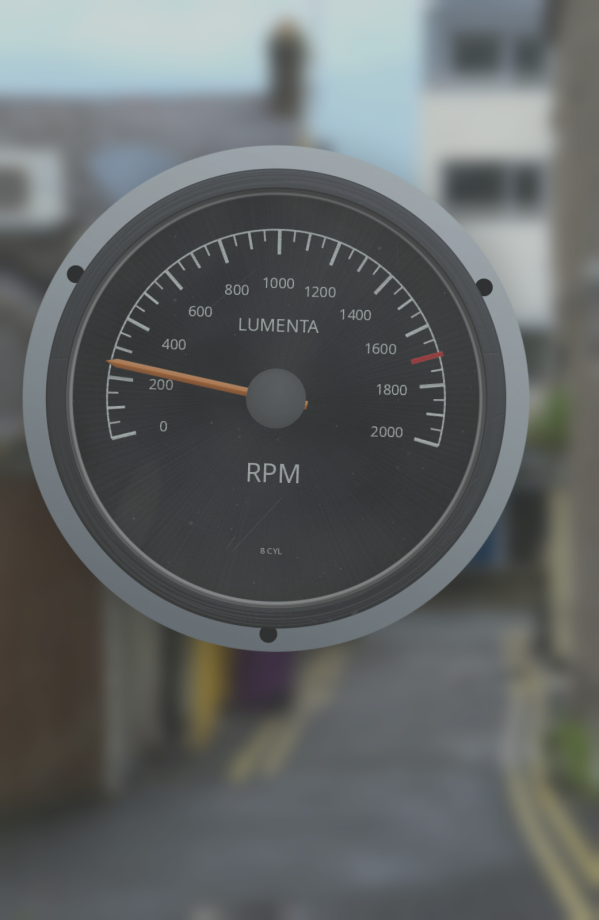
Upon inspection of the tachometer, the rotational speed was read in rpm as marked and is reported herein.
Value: 250 rpm
